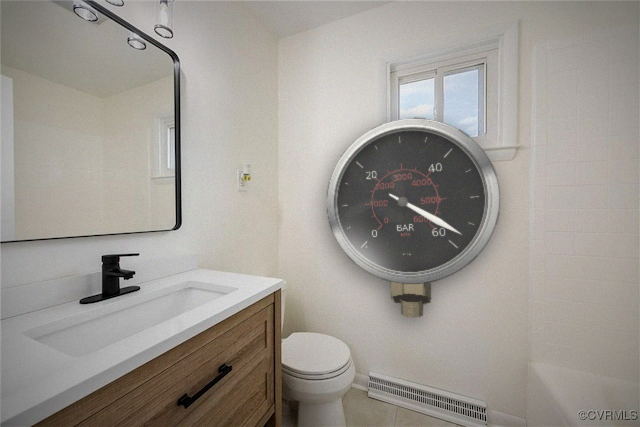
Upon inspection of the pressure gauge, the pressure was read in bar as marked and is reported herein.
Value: 57.5 bar
